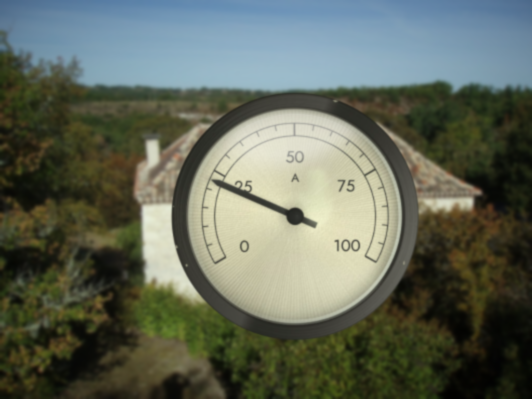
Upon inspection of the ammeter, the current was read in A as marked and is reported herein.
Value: 22.5 A
